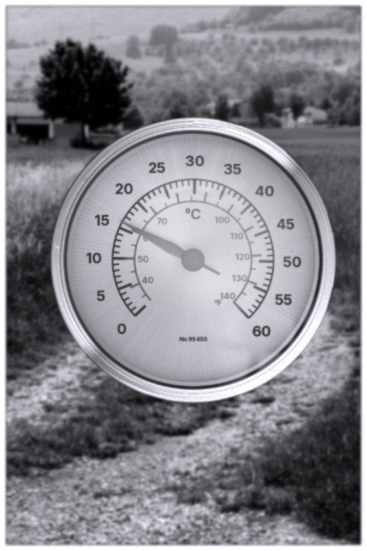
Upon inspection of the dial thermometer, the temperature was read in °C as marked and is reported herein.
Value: 16 °C
